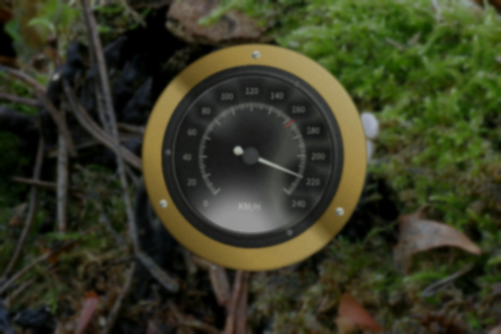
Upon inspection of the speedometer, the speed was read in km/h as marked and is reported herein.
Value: 220 km/h
